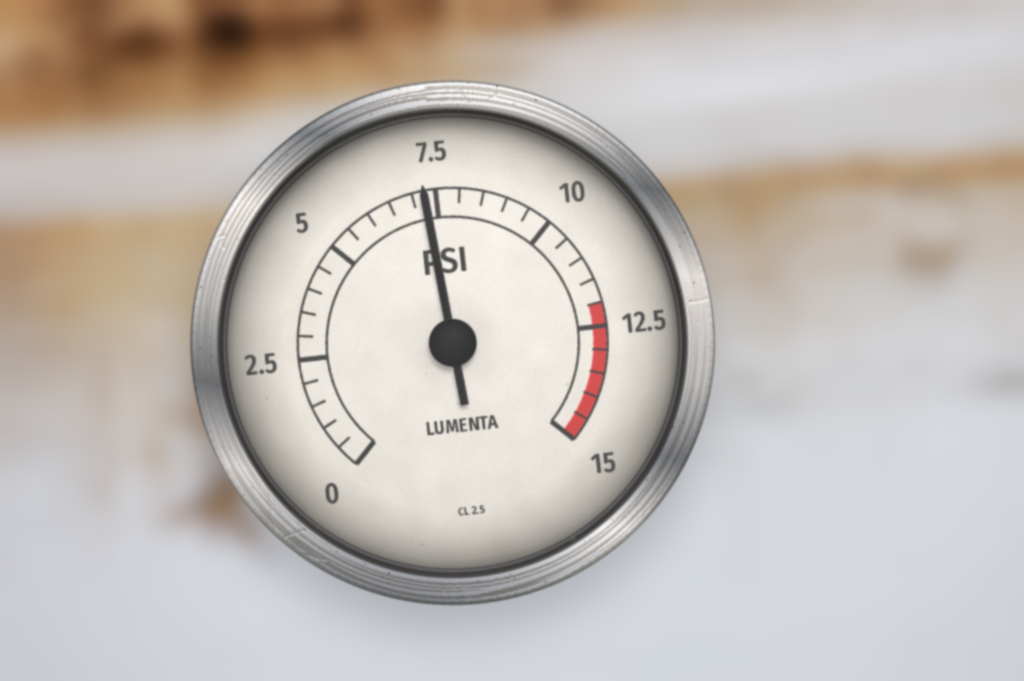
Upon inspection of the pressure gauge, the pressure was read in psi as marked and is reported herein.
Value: 7.25 psi
